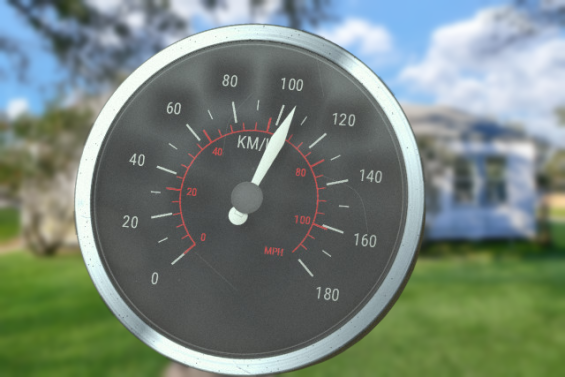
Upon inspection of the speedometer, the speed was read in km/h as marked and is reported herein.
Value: 105 km/h
